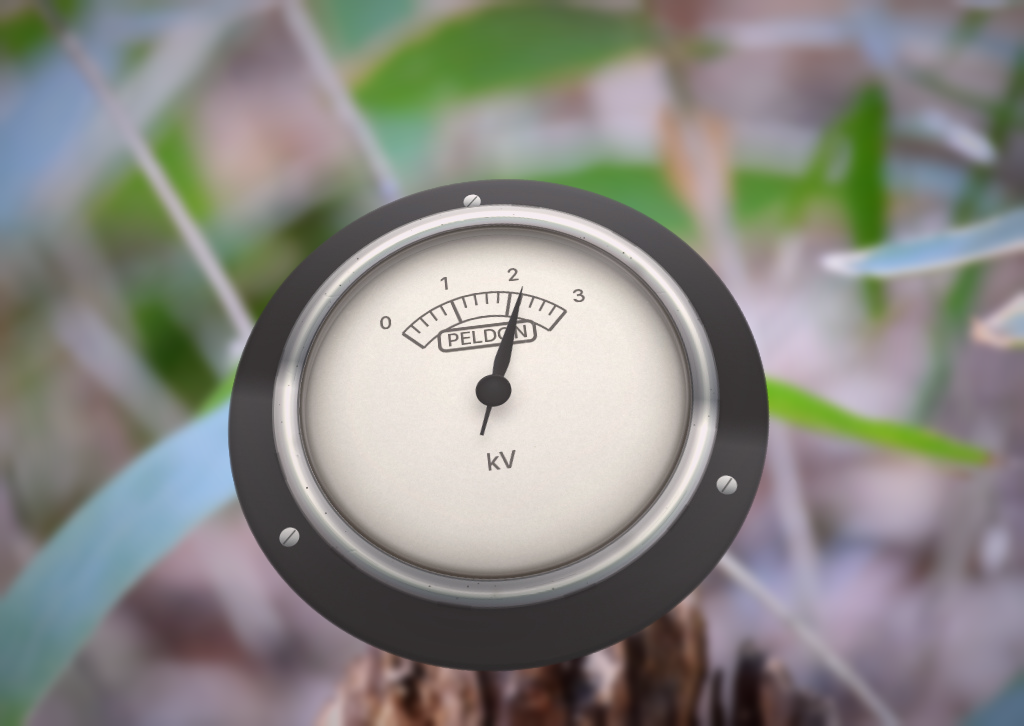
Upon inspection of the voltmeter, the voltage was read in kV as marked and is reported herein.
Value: 2.2 kV
